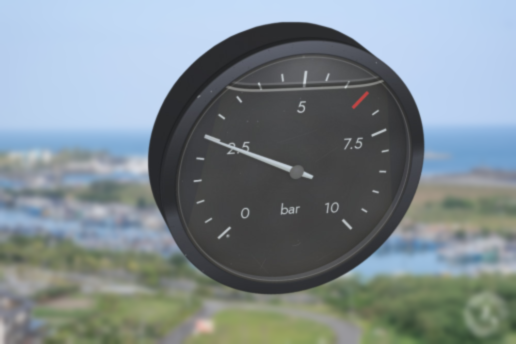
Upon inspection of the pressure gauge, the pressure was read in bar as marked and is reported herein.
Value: 2.5 bar
